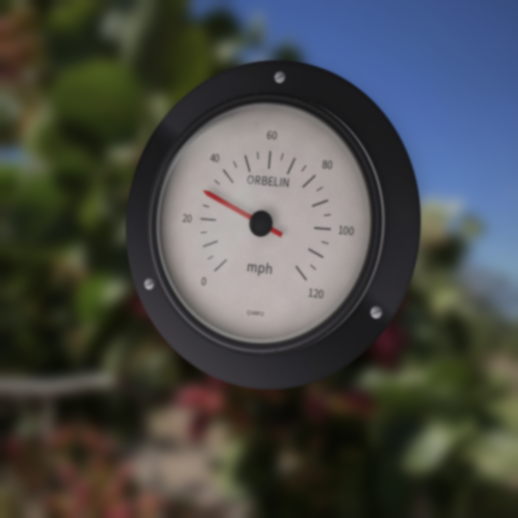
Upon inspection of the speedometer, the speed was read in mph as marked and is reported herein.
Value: 30 mph
